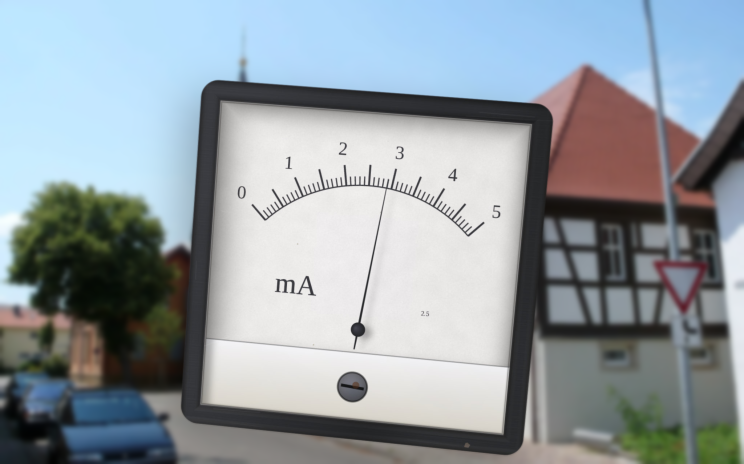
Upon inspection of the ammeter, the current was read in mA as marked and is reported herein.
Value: 2.9 mA
